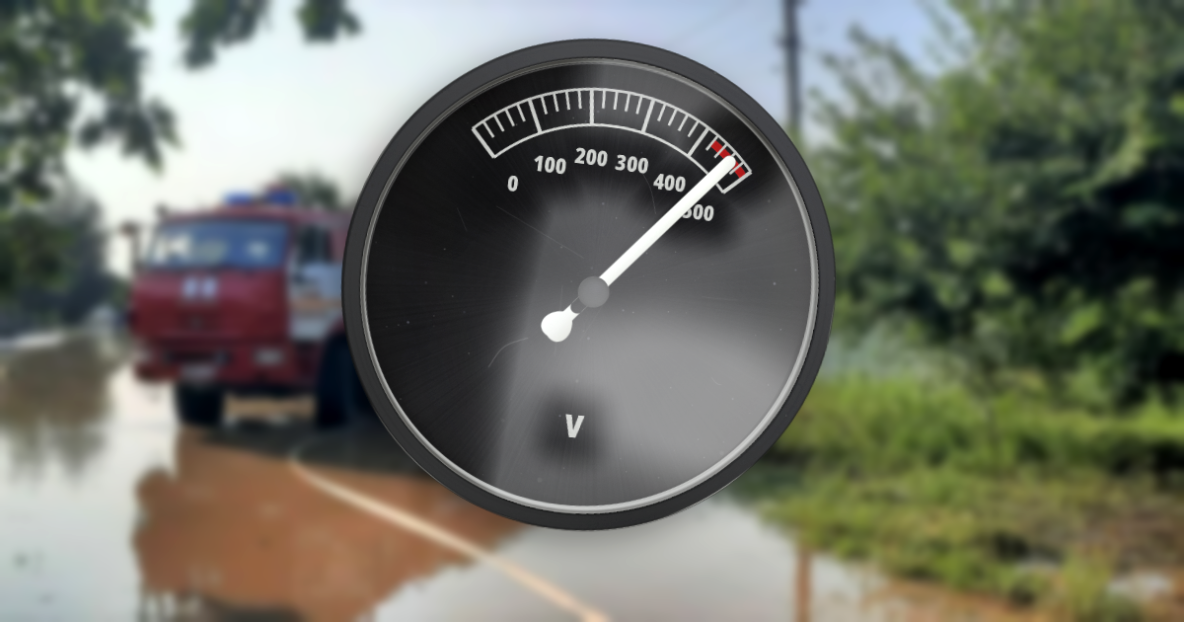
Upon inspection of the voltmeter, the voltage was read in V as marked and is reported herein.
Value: 460 V
